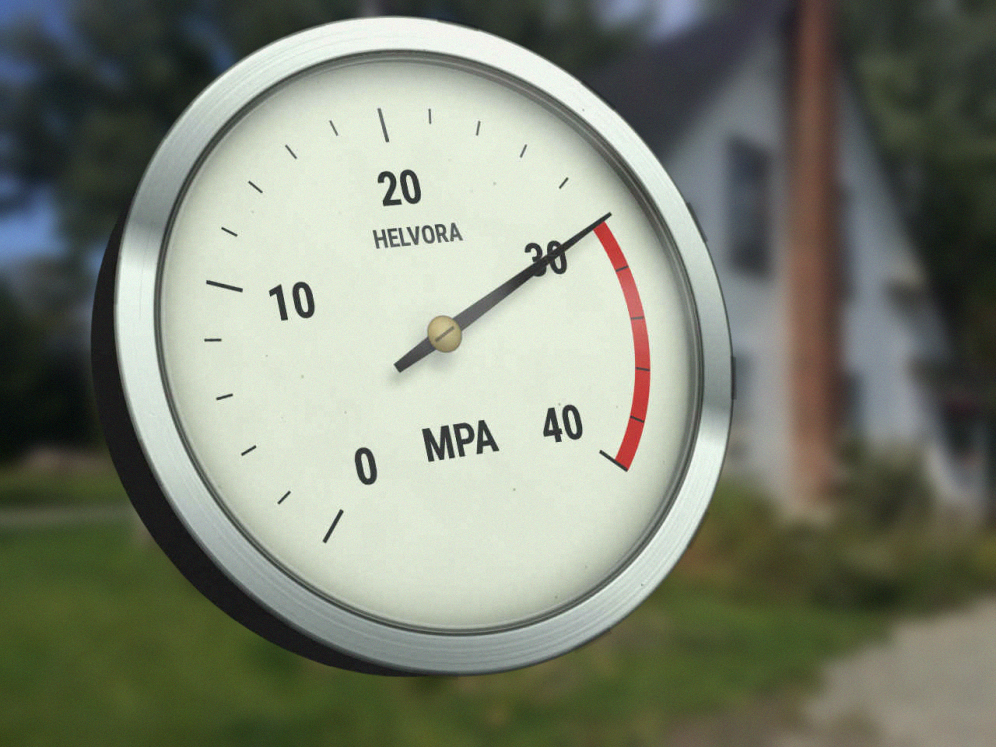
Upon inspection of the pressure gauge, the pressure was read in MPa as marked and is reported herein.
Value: 30 MPa
